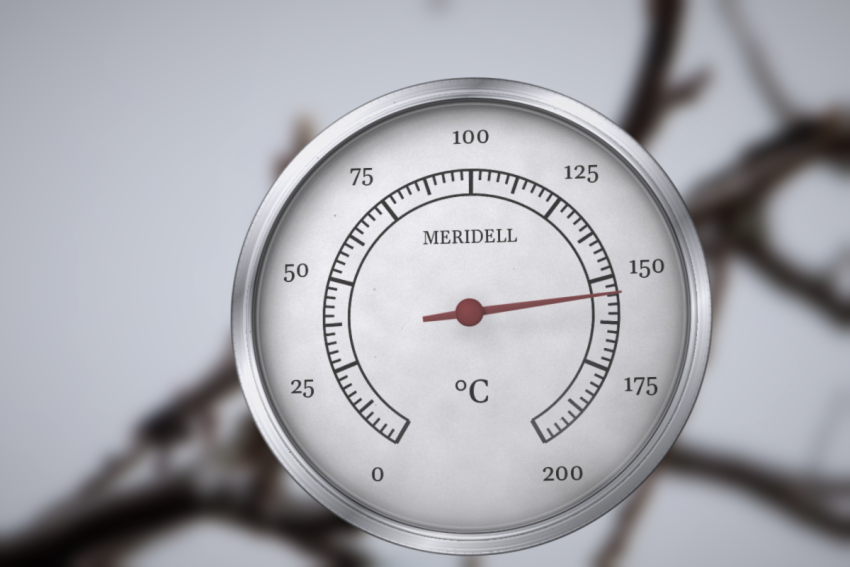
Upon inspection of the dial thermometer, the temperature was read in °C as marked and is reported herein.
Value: 155 °C
